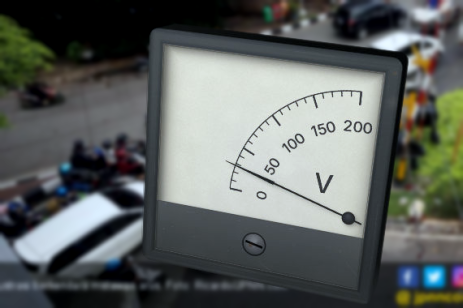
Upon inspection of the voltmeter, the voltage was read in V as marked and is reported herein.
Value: 30 V
